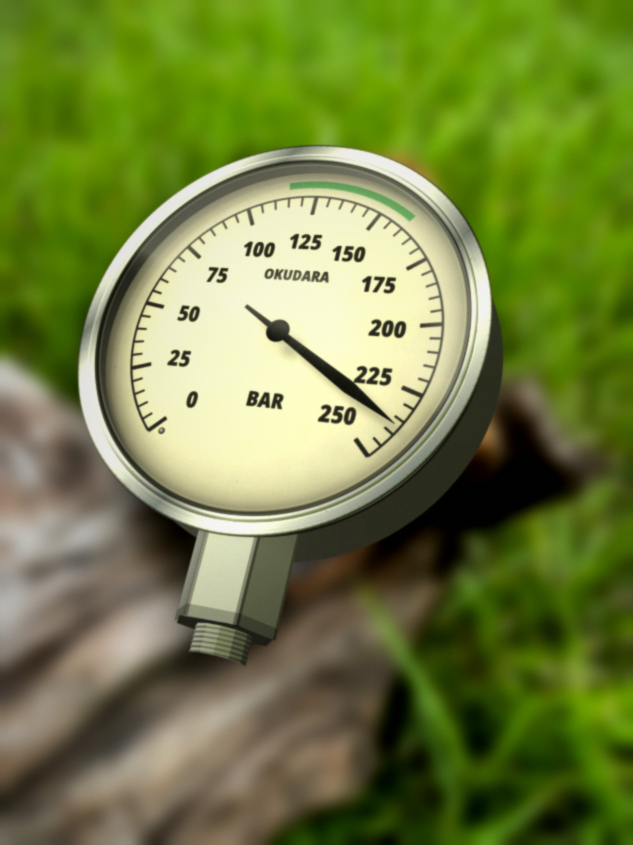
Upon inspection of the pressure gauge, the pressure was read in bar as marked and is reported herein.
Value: 237.5 bar
